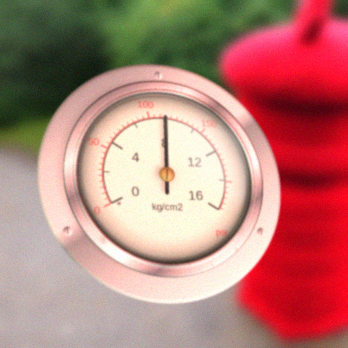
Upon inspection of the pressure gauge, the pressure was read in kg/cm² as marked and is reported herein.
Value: 8 kg/cm²
